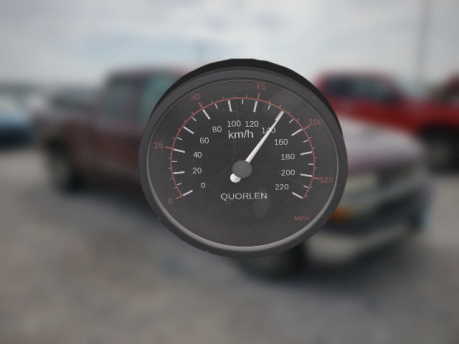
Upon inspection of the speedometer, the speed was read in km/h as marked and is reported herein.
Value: 140 km/h
